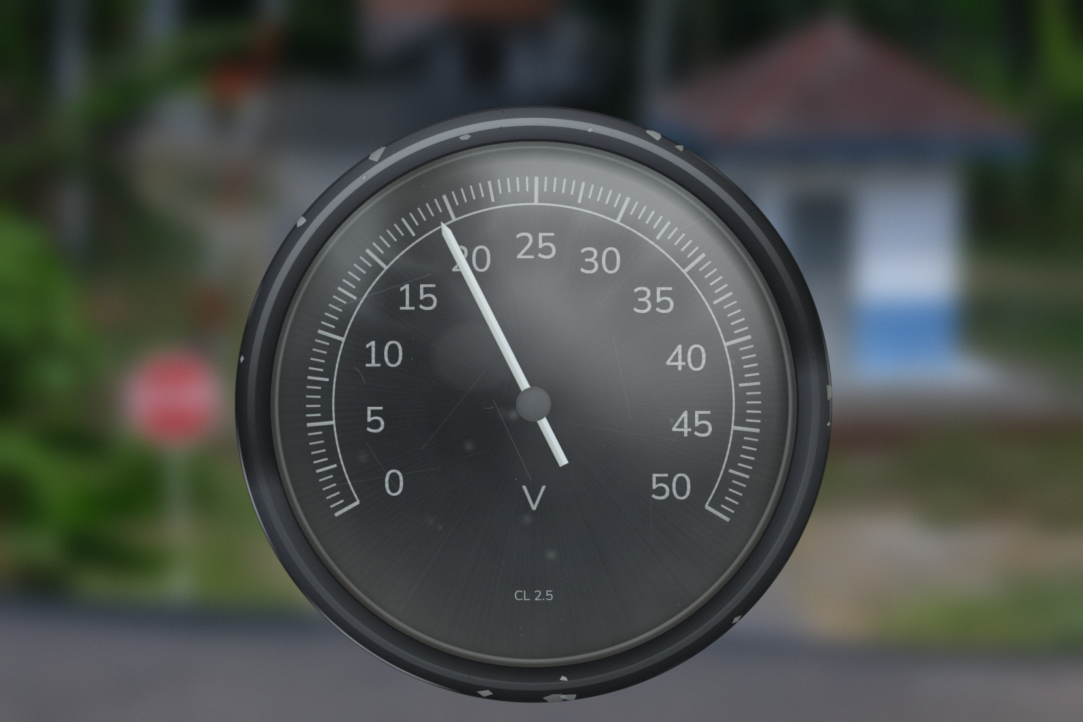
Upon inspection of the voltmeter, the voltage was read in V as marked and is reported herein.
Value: 19.25 V
